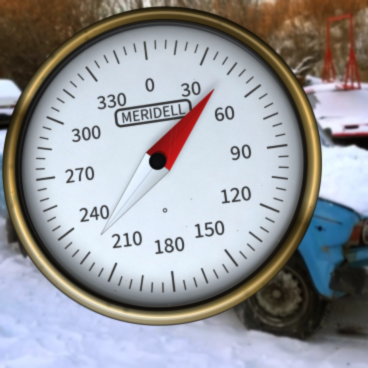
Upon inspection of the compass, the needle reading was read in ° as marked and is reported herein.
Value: 45 °
